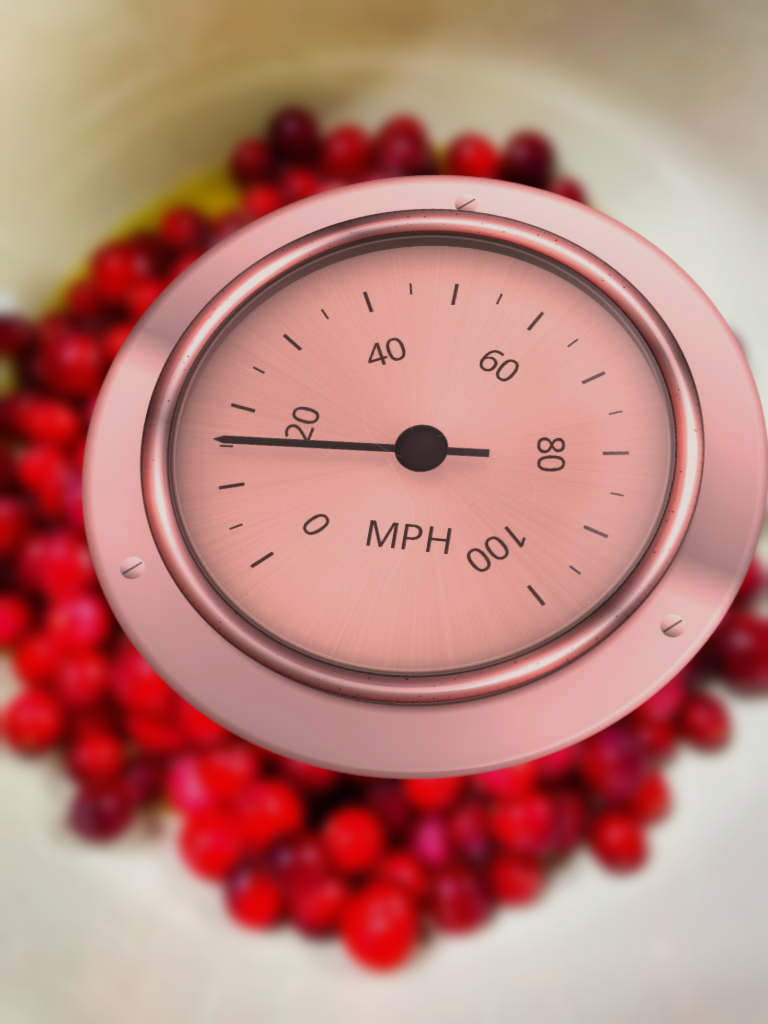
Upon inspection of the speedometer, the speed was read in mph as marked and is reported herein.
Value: 15 mph
